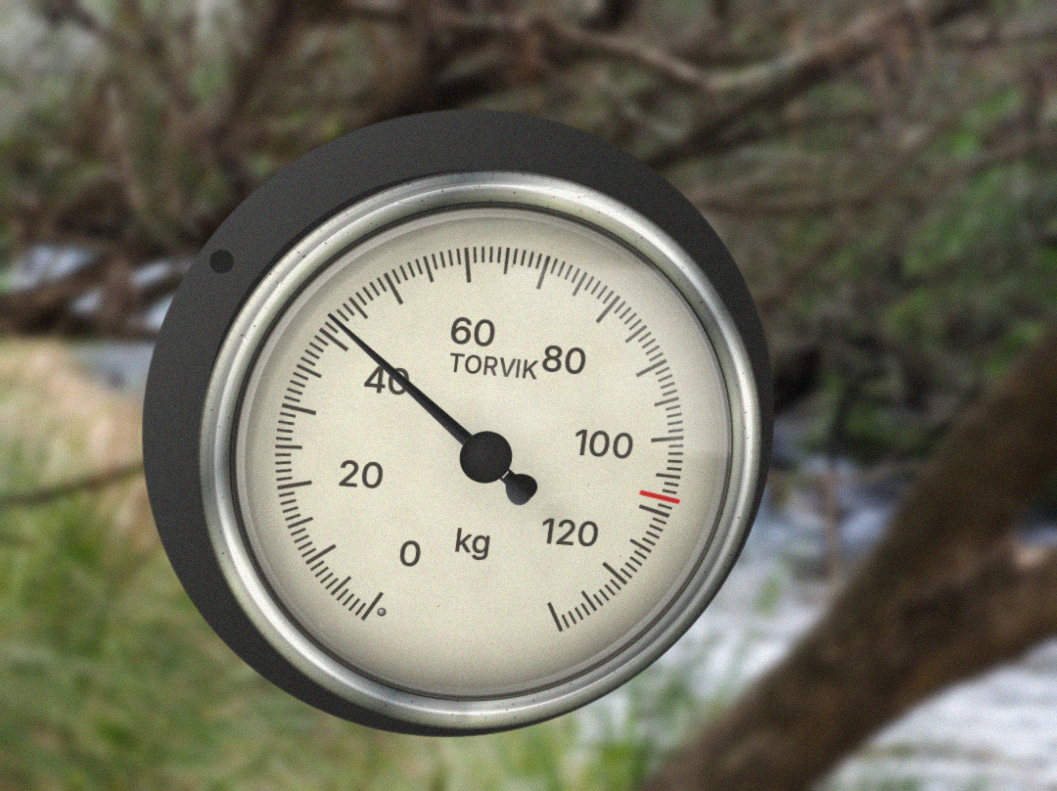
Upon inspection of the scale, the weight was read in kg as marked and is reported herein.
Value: 42 kg
